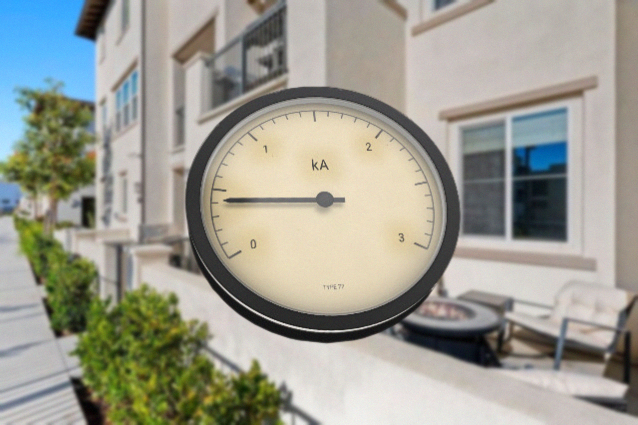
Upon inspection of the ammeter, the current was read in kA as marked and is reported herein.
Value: 0.4 kA
